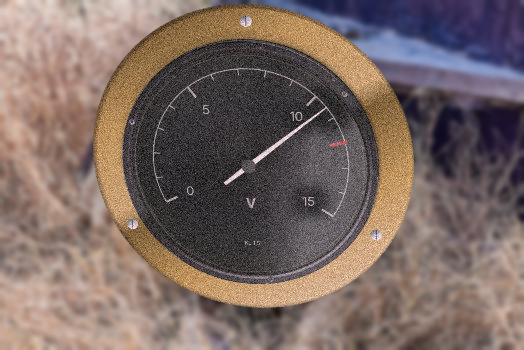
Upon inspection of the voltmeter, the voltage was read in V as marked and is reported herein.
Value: 10.5 V
